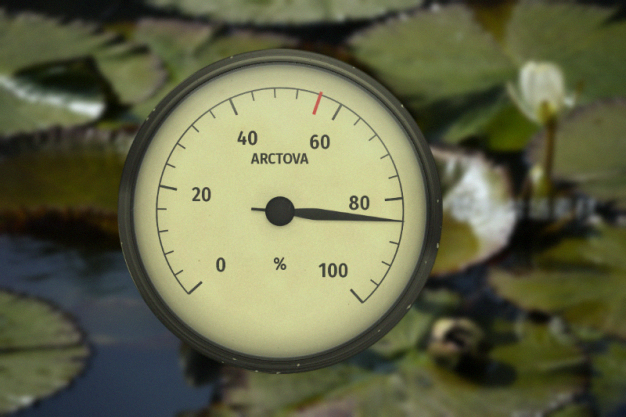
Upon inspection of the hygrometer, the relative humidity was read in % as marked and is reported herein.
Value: 84 %
